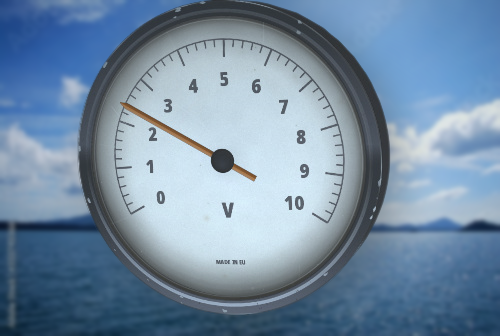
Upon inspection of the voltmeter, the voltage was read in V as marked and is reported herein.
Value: 2.4 V
